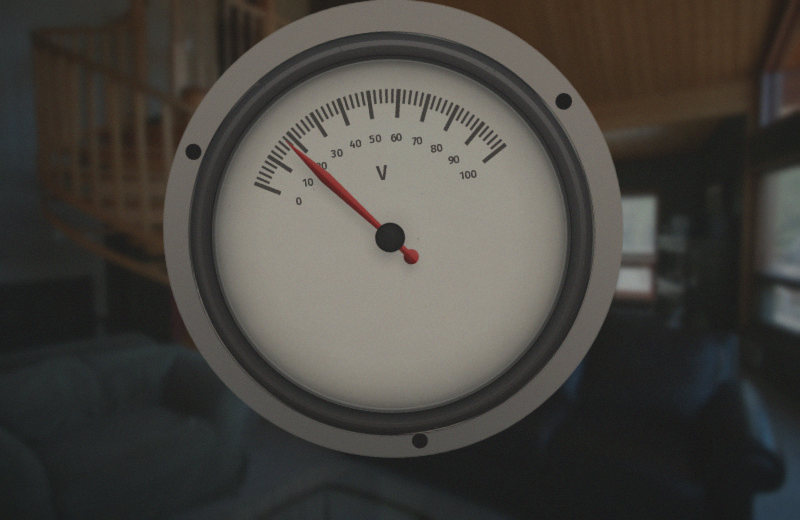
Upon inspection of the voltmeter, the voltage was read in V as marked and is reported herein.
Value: 18 V
